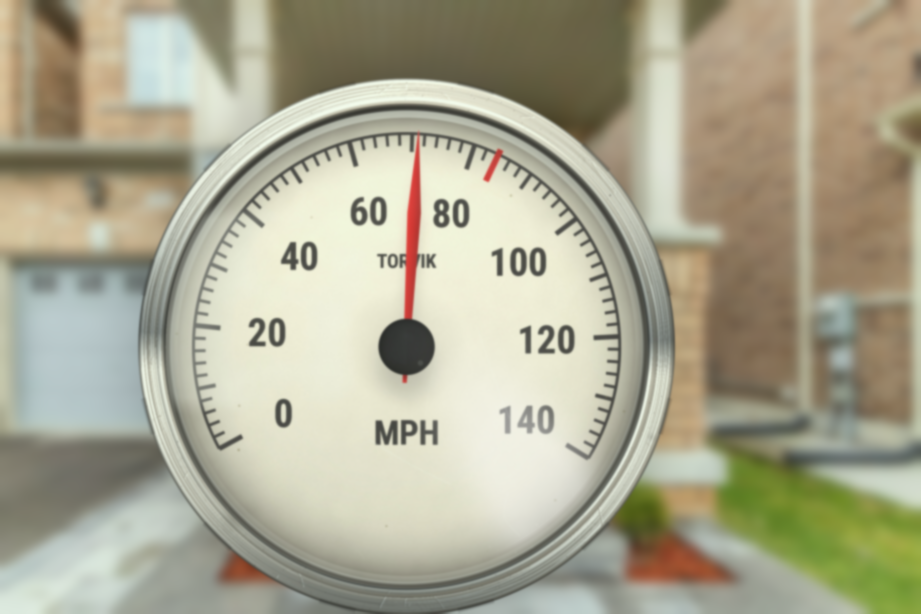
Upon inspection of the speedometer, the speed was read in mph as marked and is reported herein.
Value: 71 mph
